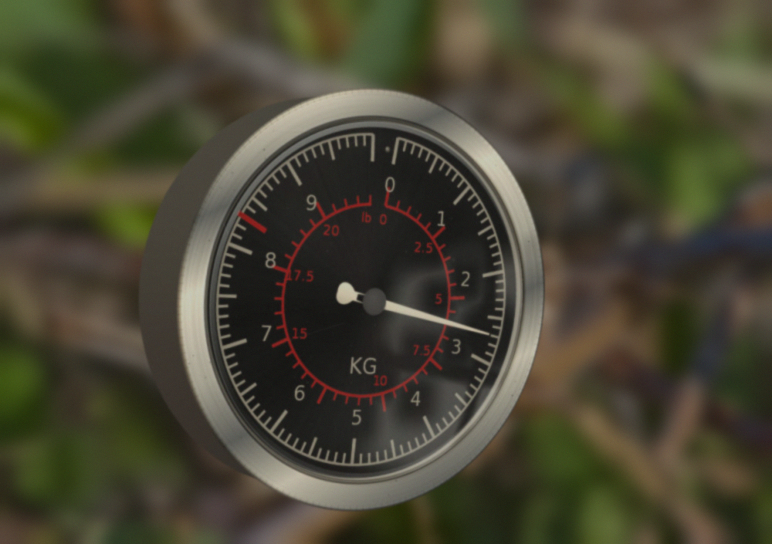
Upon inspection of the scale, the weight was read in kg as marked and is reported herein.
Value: 2.7 kg
